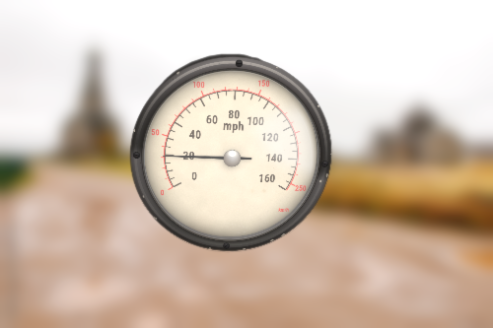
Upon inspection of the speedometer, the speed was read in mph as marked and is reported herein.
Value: 20 mph
